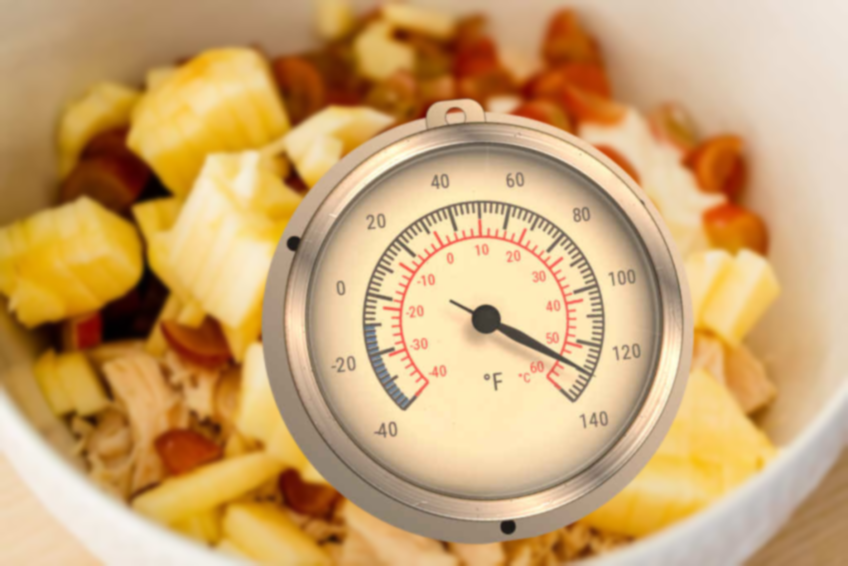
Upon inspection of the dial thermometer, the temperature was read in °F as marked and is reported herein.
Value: 130 °F
